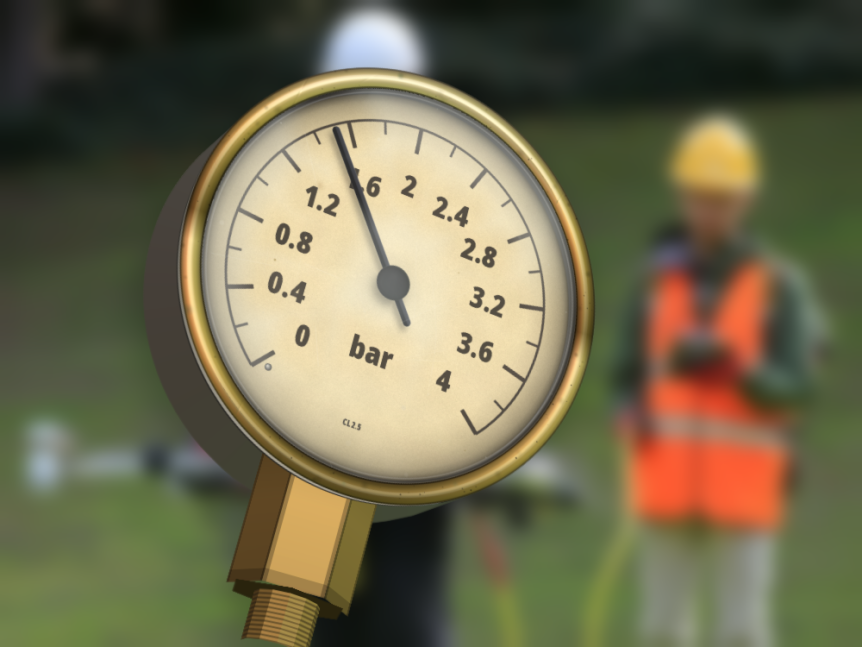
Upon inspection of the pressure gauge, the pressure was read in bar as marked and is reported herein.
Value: 1.5 bar
